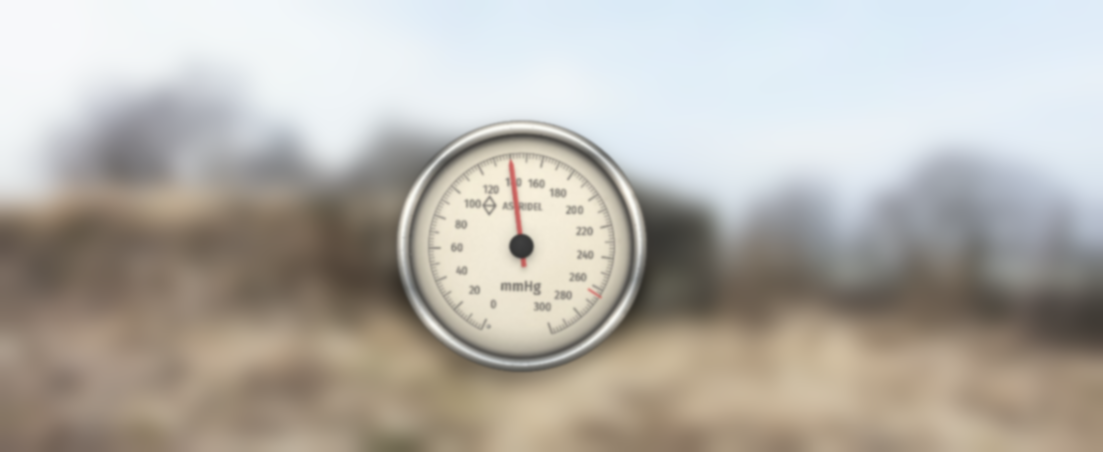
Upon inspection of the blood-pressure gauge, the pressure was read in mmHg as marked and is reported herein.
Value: 140 mmHg
